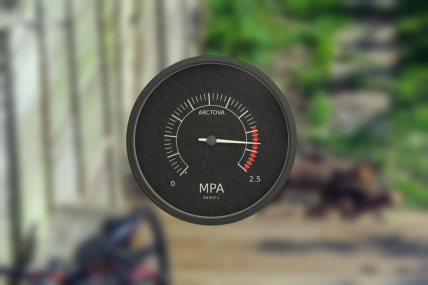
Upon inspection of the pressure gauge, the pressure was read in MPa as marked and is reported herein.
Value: 2.15 MPa
